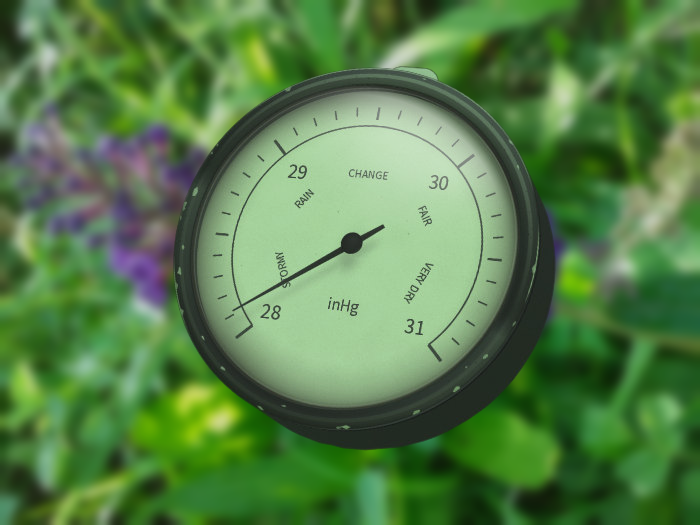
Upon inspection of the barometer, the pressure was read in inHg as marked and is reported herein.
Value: 28.1 inHg
